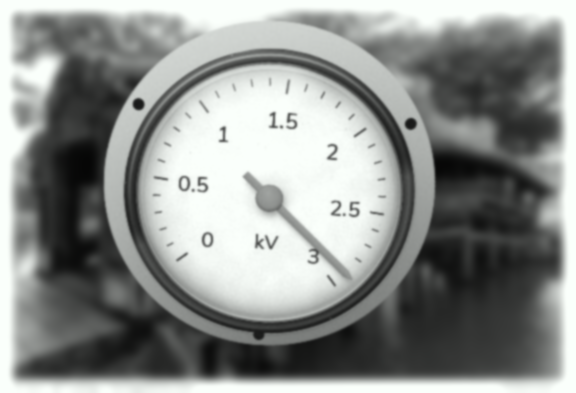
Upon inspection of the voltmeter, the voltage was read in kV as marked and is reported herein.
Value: 2.9 kV
